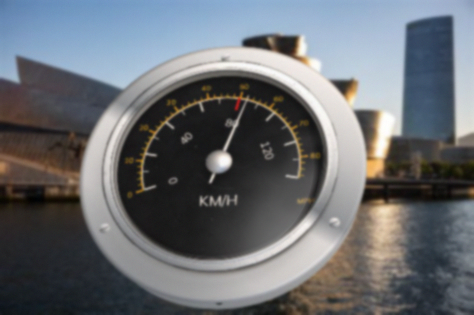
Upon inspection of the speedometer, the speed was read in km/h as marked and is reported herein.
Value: 85 km/h
